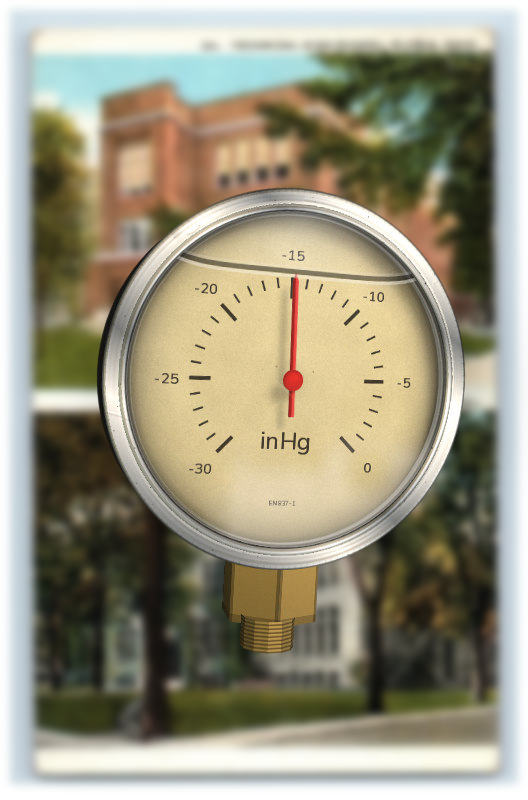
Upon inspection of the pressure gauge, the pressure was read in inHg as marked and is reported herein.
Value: -15 inHg
